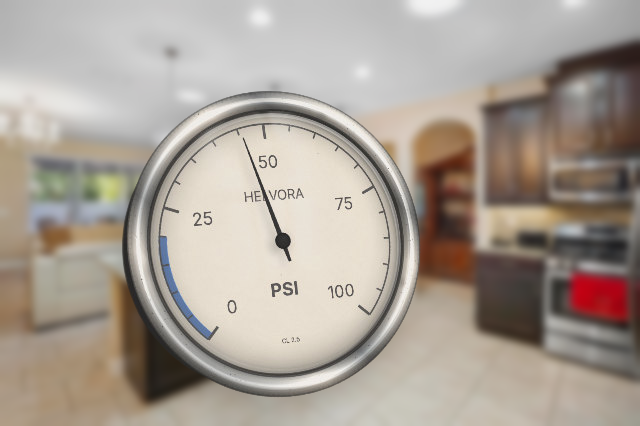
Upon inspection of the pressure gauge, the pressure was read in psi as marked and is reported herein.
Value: 45 psi
